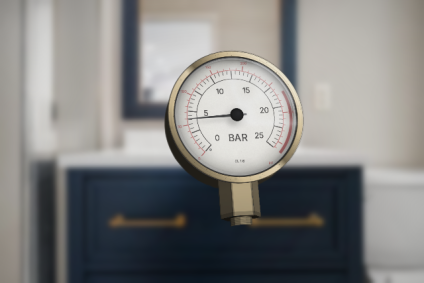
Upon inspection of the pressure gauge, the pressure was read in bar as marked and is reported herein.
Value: 4 bar
